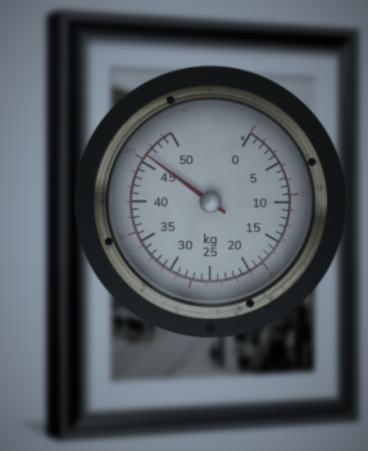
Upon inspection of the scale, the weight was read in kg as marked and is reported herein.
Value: 46 kg
